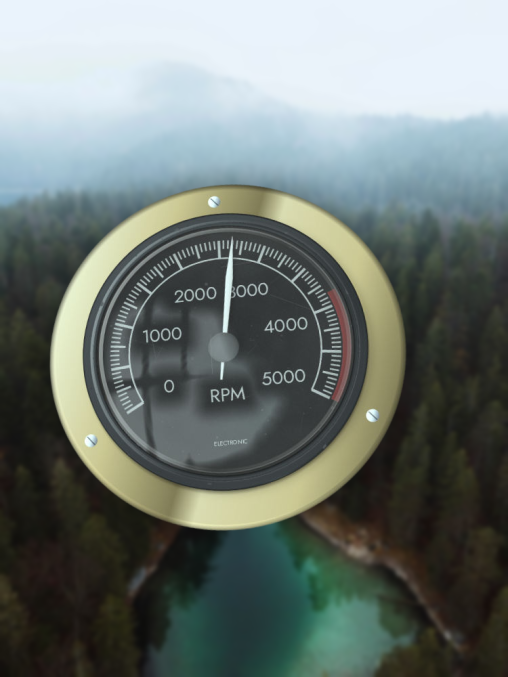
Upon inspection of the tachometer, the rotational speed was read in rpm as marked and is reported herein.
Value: 2650 rpm
